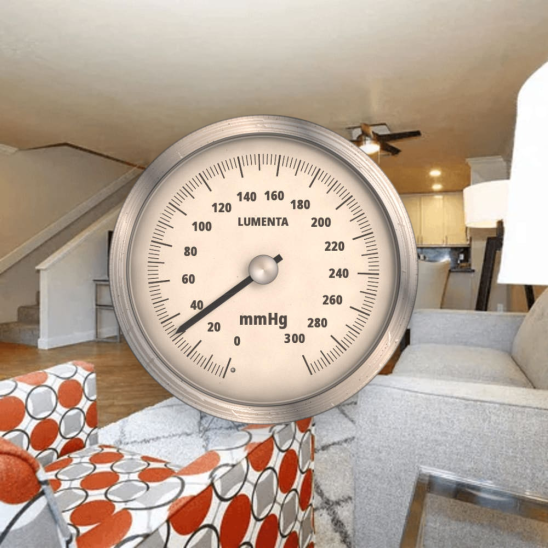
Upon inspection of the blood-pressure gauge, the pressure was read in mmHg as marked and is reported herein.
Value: 32 mmHg
